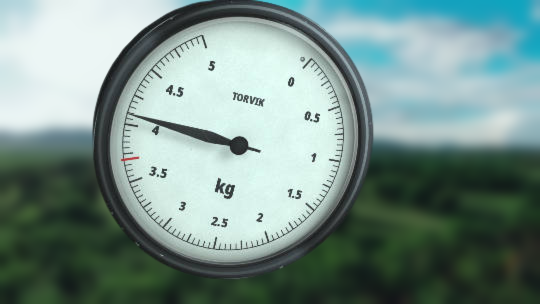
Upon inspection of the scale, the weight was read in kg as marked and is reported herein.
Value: 4.1 kg
